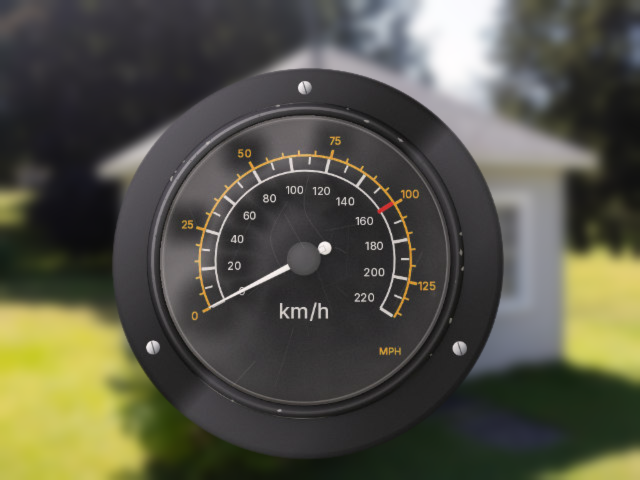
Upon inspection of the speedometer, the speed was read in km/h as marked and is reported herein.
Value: 0 km/h
